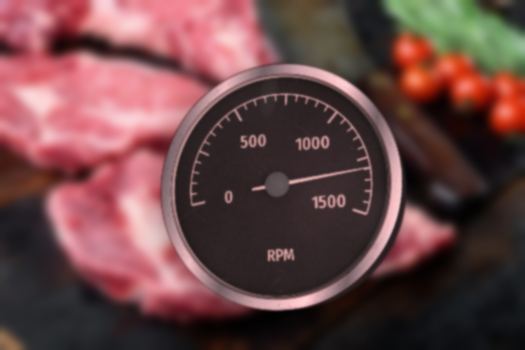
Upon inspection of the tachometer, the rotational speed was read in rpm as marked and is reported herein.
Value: 1300 rpm
